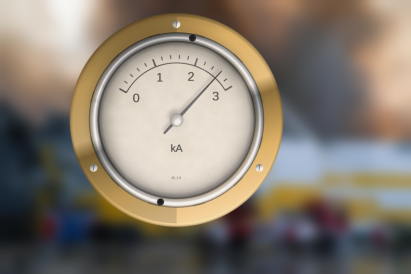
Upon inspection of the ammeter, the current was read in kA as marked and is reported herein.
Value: 2.6 kA
